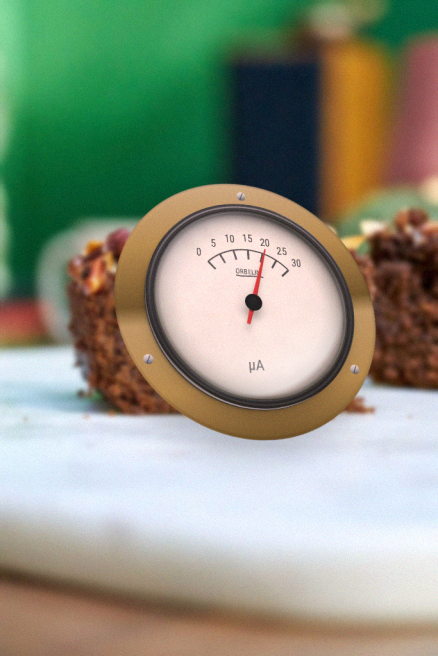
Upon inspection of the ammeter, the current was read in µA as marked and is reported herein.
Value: 20 µA
